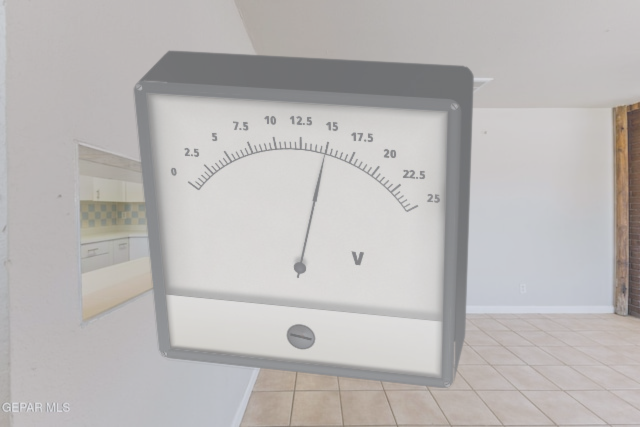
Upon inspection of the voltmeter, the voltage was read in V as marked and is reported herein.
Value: 15 V
